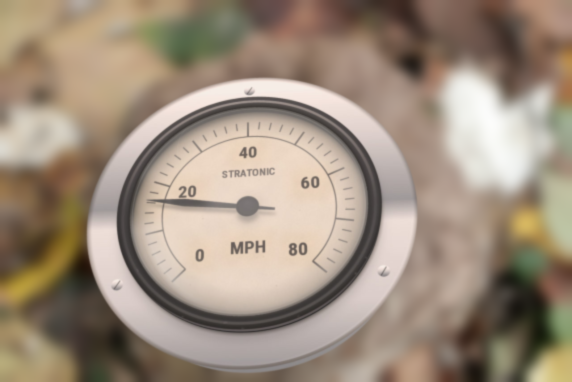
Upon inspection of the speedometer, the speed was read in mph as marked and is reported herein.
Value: 16 mph
